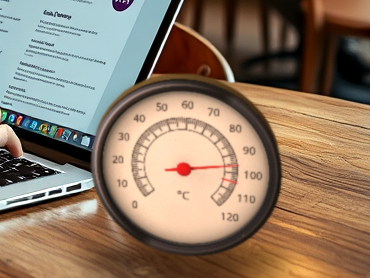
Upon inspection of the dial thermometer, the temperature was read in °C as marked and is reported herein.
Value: 95 °C
